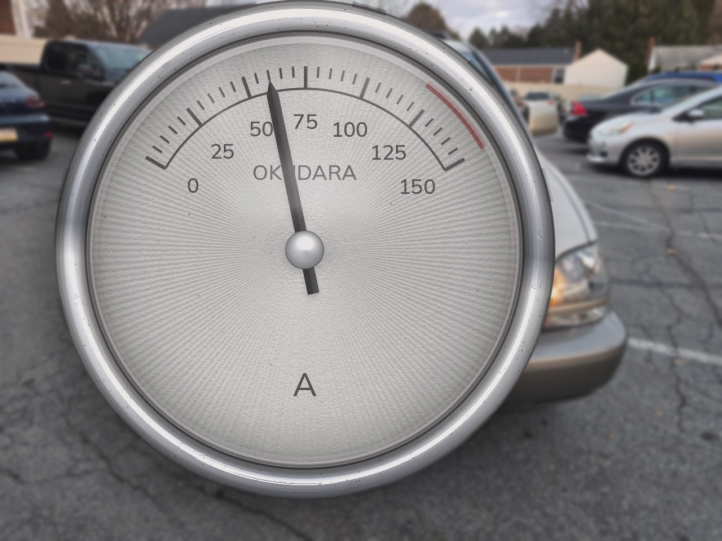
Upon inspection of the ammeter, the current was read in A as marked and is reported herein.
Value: 60 A
